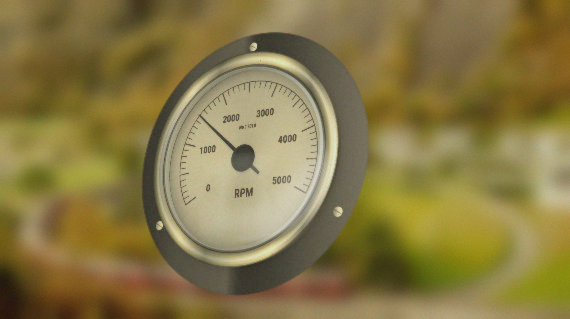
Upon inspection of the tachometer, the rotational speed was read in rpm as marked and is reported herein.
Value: 1500 rpm
